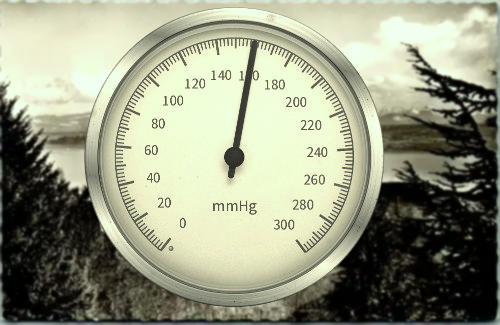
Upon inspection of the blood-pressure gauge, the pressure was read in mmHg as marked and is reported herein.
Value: 160 mmHg
